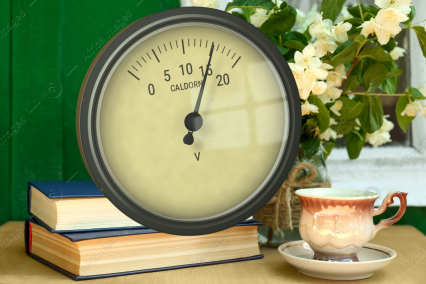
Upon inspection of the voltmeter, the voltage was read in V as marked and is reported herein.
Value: 15 V
